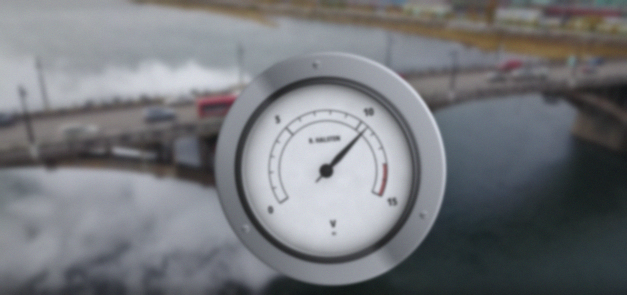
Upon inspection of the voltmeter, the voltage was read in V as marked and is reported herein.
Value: 10.5 V
